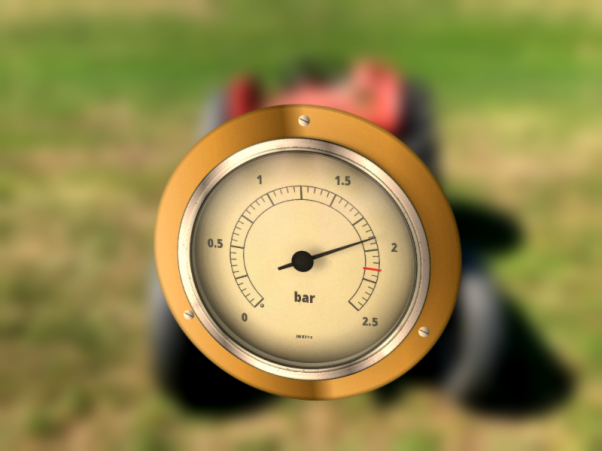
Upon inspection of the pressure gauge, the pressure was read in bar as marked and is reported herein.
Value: 1.9 bar
